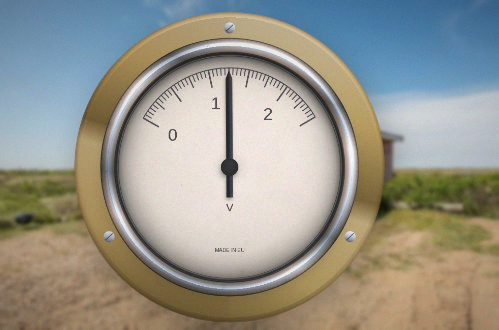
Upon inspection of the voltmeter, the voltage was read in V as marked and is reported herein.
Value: 1.25 V
